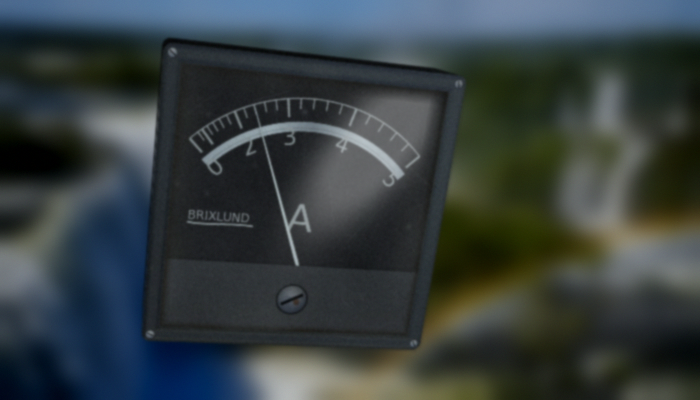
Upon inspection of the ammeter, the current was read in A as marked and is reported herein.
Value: 2.4 A
